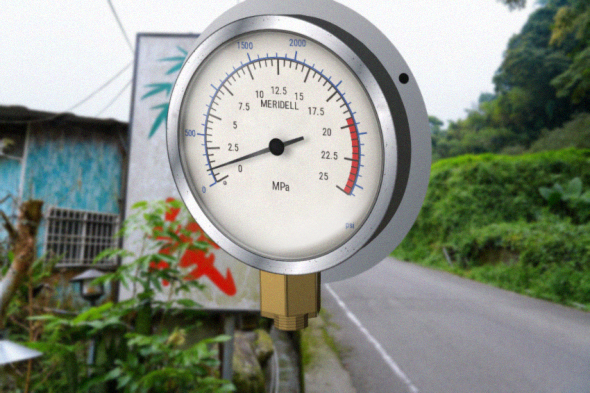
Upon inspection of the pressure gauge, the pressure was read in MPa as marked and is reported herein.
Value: 1 MPa
